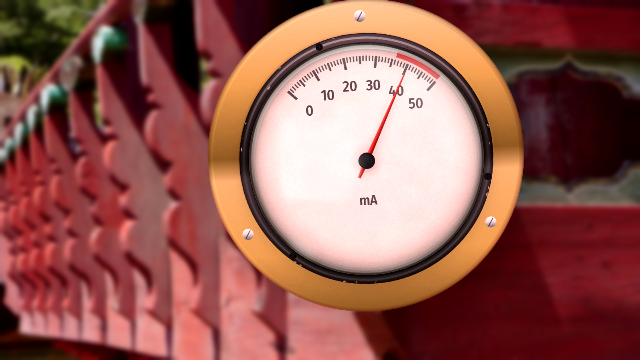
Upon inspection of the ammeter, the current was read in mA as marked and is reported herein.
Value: 40 mA
